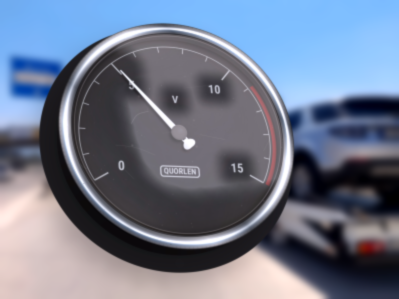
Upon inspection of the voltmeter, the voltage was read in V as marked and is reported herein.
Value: 5 V
